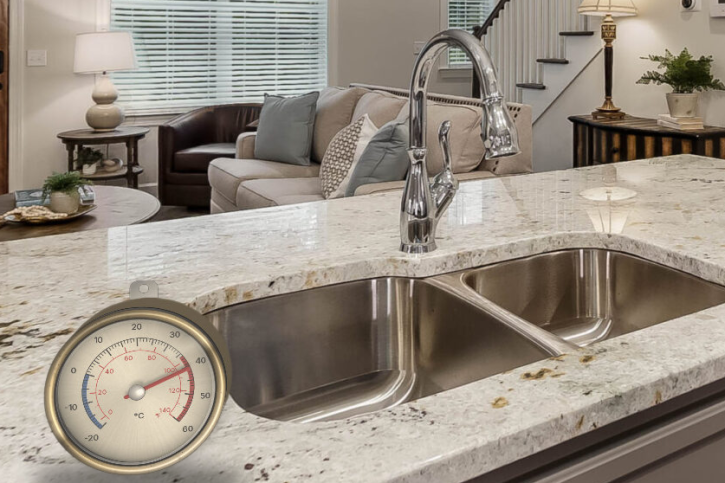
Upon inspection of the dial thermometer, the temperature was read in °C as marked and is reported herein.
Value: 40 °C
